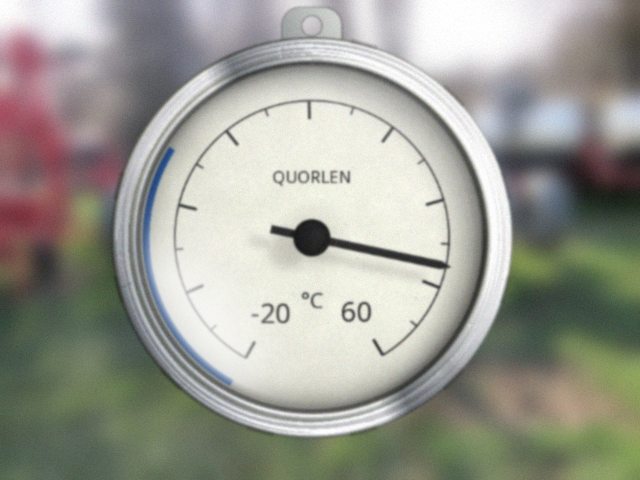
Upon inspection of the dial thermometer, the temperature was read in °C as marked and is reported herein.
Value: 47.5 °C
